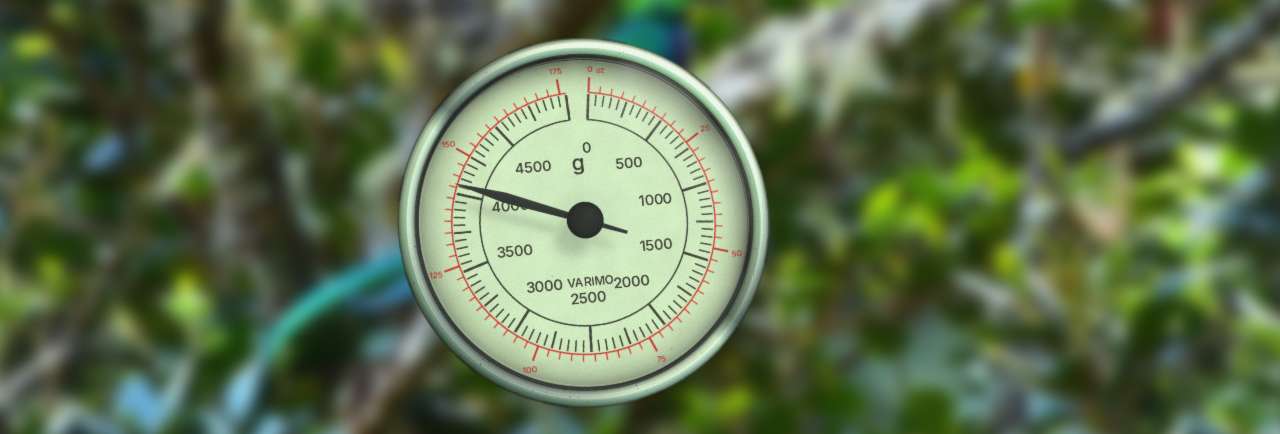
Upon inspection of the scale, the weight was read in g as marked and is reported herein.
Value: 4050 g
